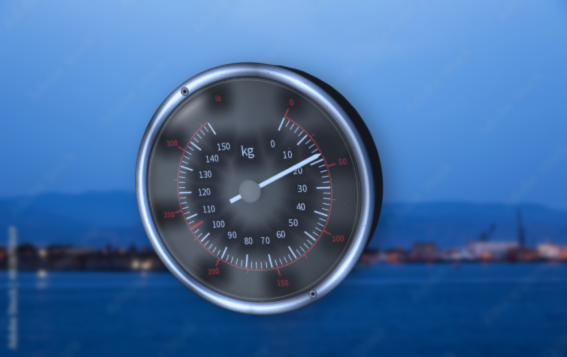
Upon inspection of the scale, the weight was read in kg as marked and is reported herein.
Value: 18 kg
